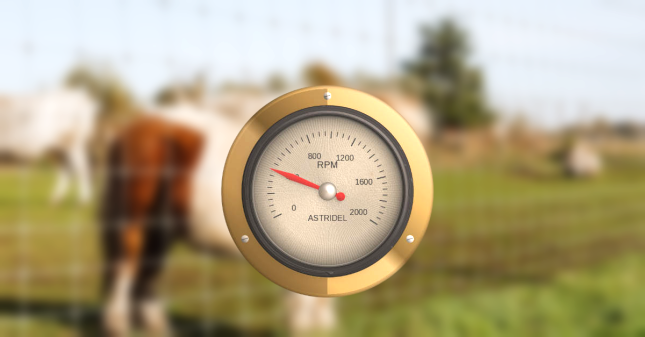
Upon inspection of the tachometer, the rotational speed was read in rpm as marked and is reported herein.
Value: 400 rpm
